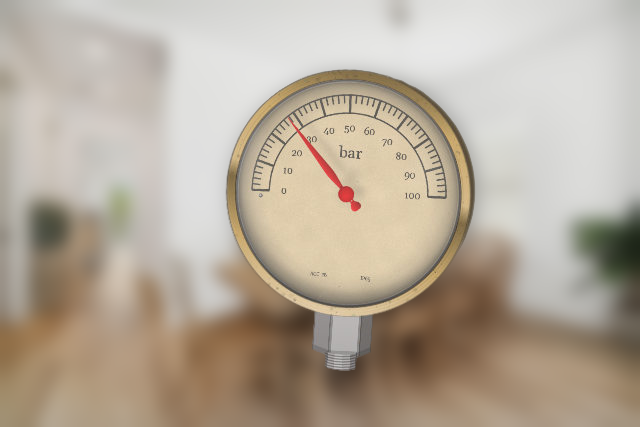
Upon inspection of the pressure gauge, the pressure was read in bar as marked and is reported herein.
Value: 28 bar
